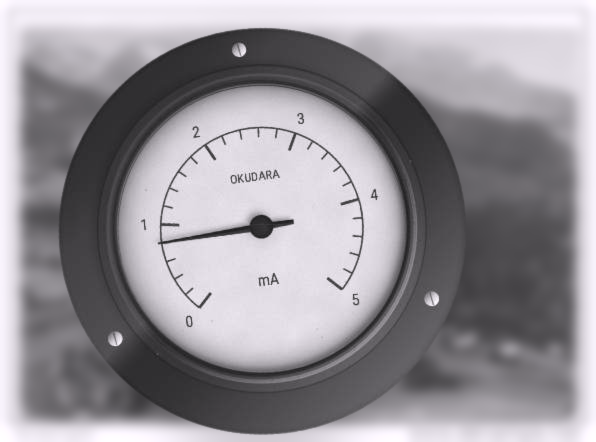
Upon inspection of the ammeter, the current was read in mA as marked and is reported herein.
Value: 0.8 mA
